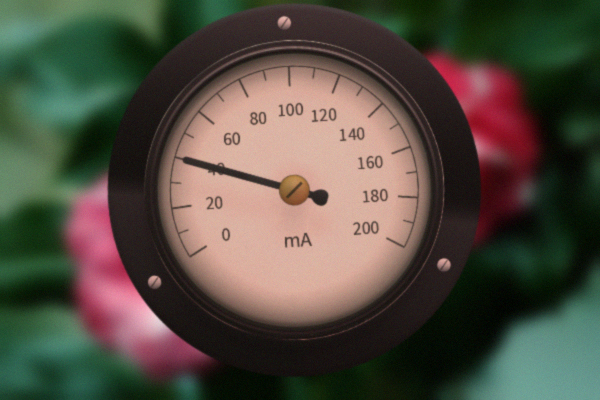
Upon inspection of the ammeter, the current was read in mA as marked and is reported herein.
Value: 40 mA
